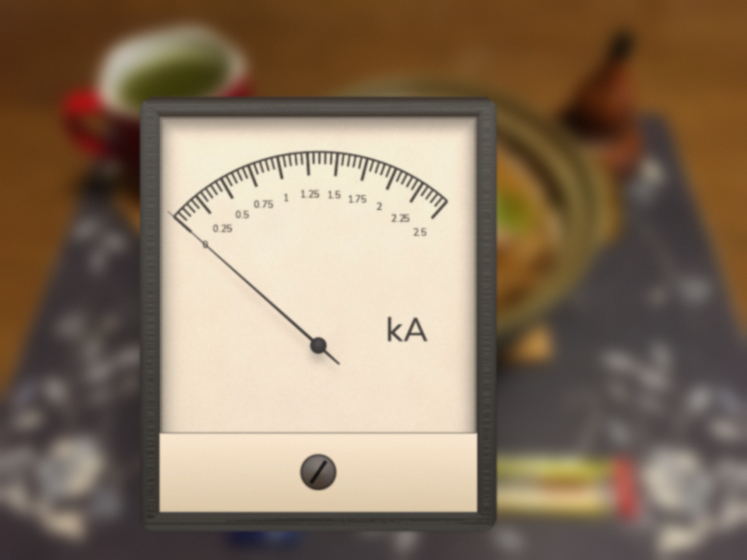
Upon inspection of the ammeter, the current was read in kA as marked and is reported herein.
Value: 0 kA
